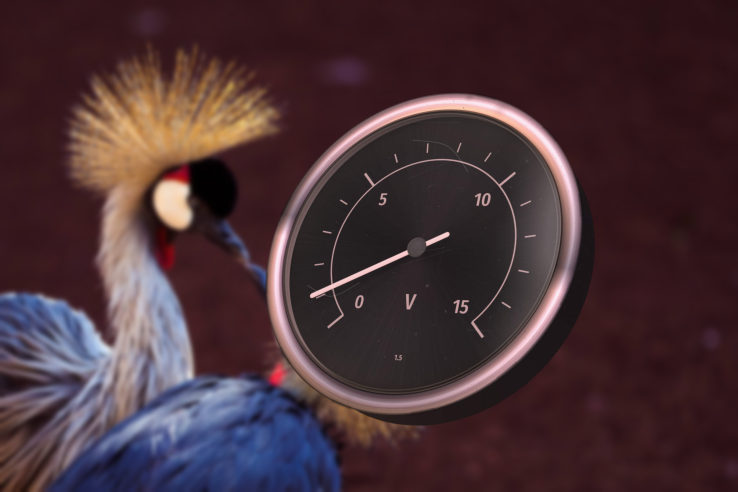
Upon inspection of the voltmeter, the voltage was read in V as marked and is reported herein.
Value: 1 V
